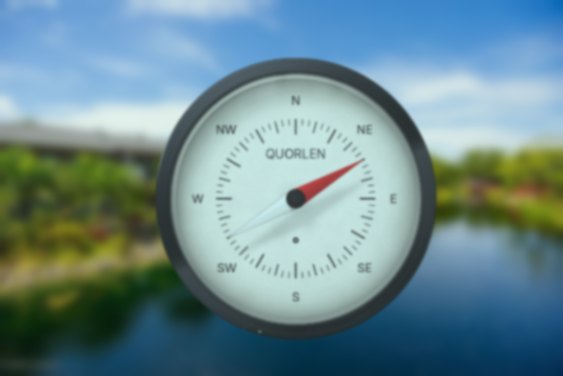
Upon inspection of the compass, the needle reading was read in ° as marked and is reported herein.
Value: 60 °
